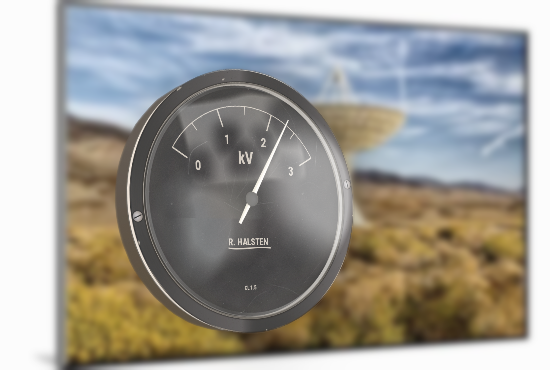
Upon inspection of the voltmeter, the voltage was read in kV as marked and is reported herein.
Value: 2.25 kV
